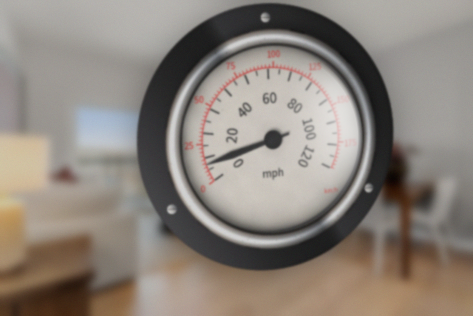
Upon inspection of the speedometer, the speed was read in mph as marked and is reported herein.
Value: 7.5 mph
